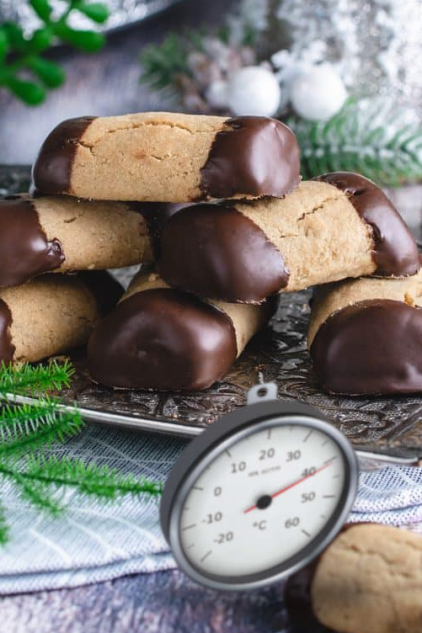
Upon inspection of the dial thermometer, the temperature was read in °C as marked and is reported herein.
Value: 40 °C
